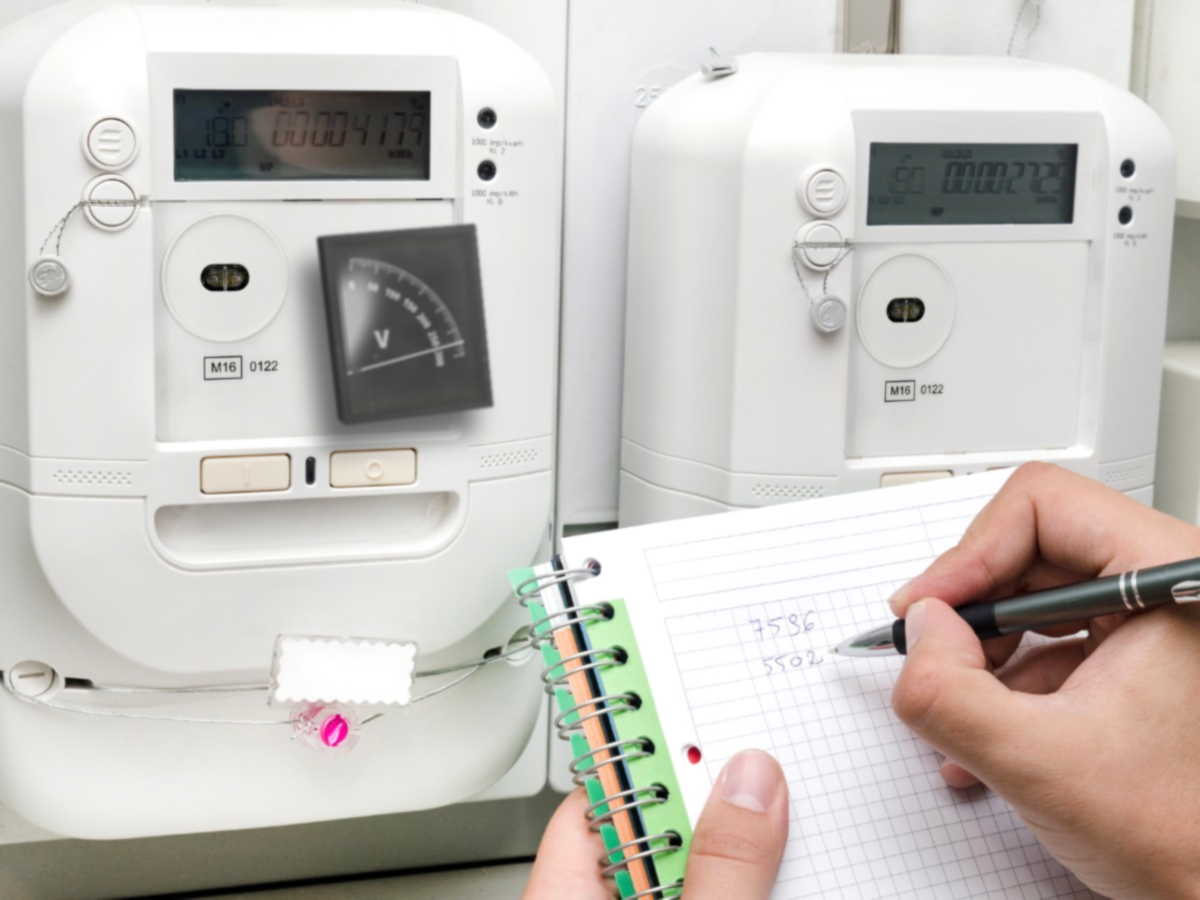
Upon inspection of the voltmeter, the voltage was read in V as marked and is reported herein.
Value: 275 V
